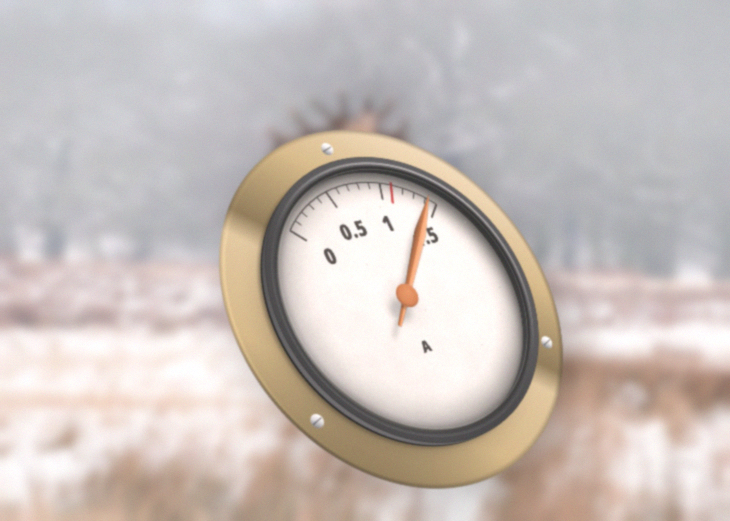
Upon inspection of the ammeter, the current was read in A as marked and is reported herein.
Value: 1.4 A
